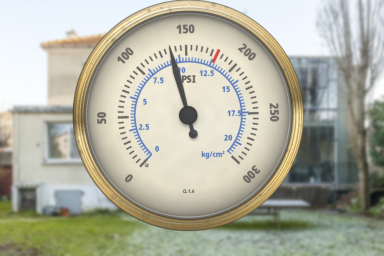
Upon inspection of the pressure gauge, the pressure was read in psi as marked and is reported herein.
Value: 135 psi
